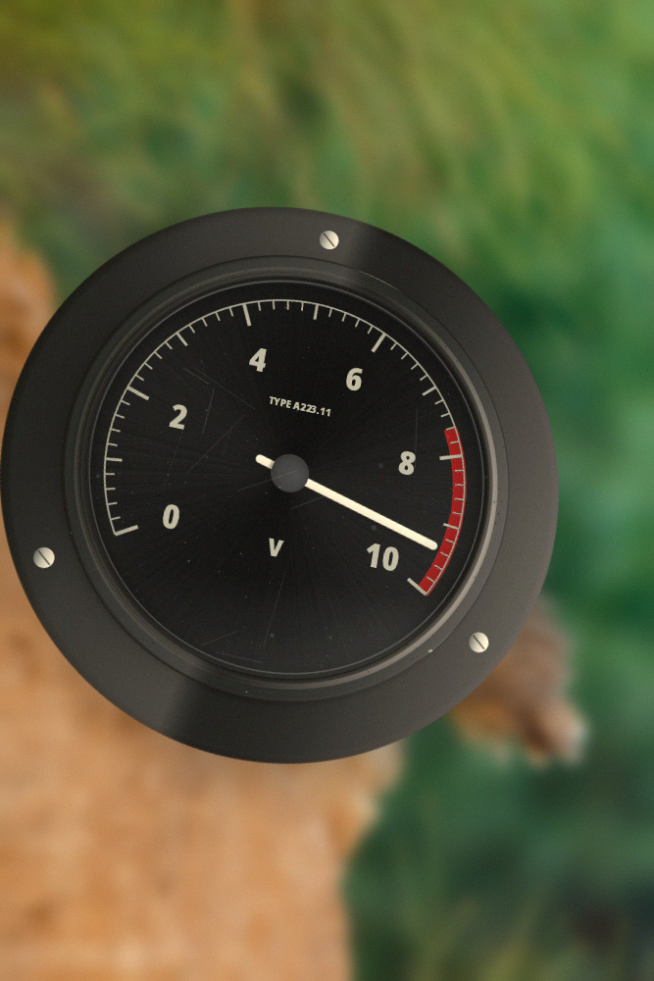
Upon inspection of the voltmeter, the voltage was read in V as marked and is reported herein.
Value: 9.4 V
